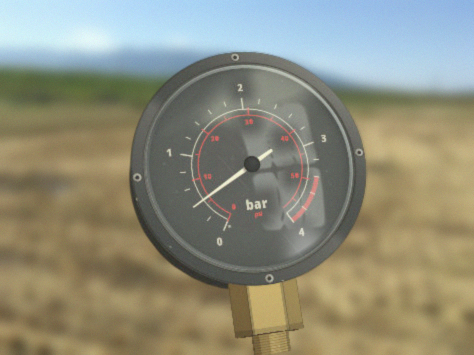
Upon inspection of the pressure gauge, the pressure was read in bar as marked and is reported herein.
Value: 0.4 bar
